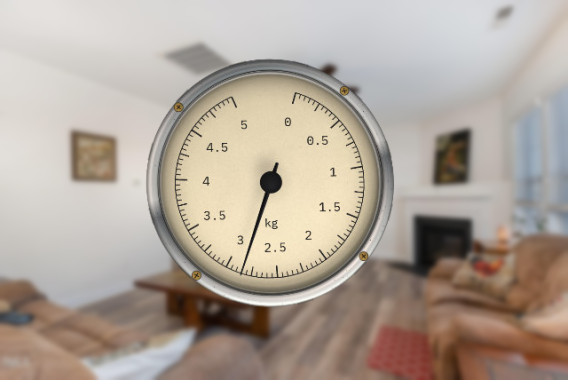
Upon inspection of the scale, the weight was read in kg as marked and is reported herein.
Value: 2.85 kg
